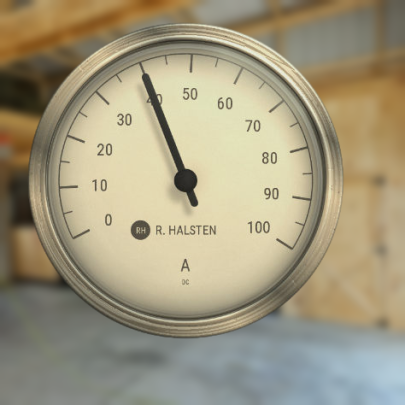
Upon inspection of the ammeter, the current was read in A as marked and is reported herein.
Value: 40 A
